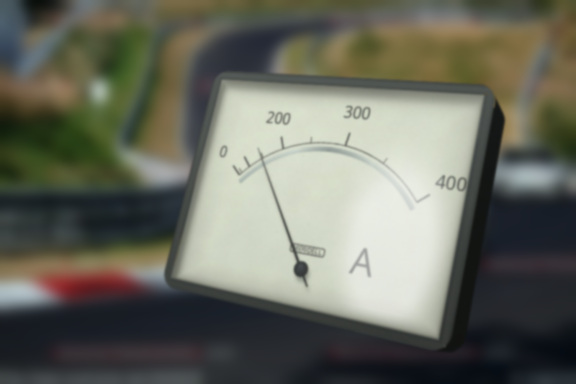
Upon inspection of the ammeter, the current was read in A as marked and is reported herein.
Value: 150 A
